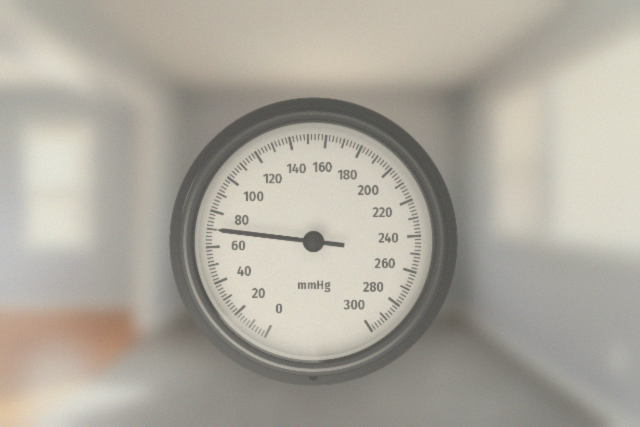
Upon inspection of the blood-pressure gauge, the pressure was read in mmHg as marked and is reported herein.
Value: 70 mmHg
